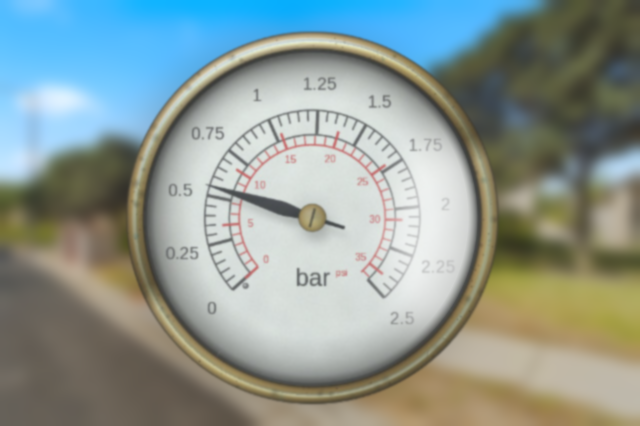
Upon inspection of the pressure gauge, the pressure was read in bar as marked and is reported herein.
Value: 0.55 bar
